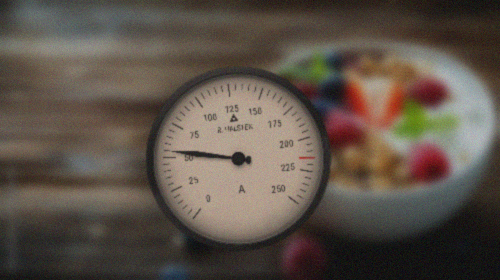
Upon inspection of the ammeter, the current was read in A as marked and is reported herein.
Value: 55 A
